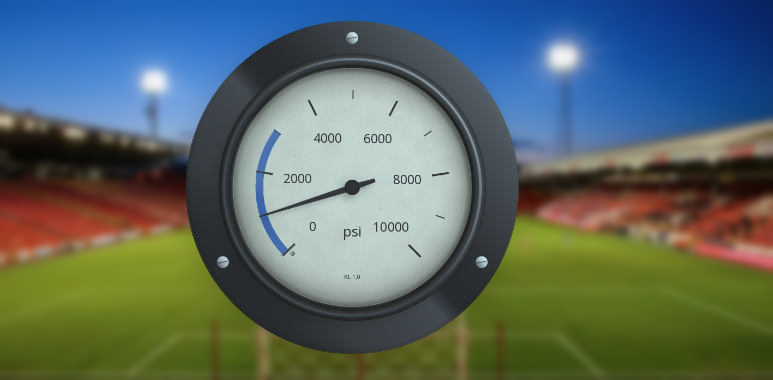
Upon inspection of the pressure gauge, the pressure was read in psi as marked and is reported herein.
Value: 1000 psi
